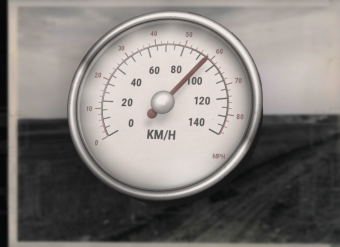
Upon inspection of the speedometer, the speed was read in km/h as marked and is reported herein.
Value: 95 km/h
